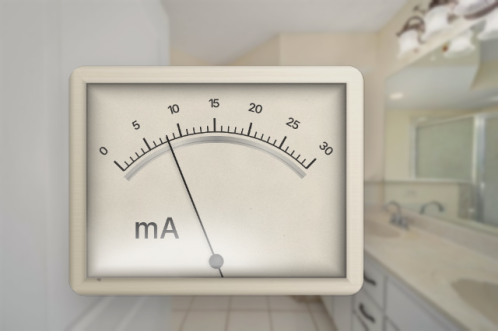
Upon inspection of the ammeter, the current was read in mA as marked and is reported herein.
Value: 8 mA
